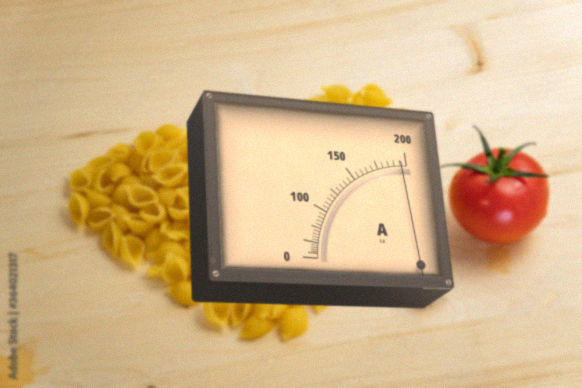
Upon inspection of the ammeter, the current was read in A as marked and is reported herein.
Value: 195 A
